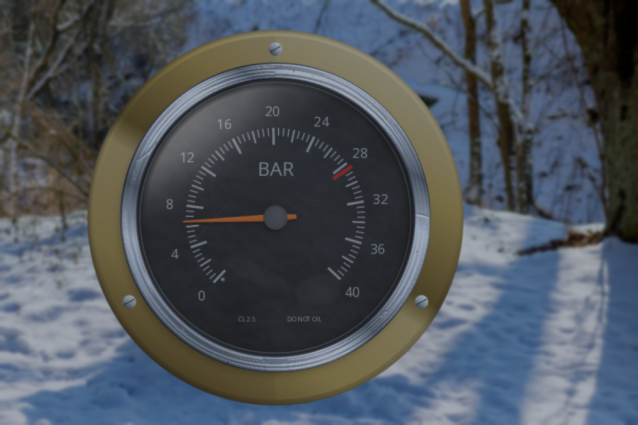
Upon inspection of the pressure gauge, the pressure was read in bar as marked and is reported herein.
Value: 6.5 bar
